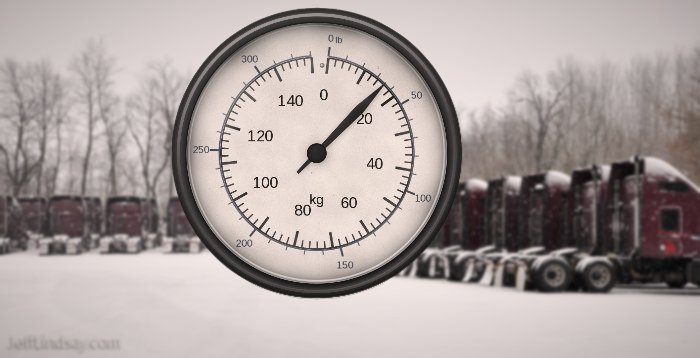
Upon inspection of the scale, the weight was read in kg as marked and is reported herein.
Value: 16 kg
